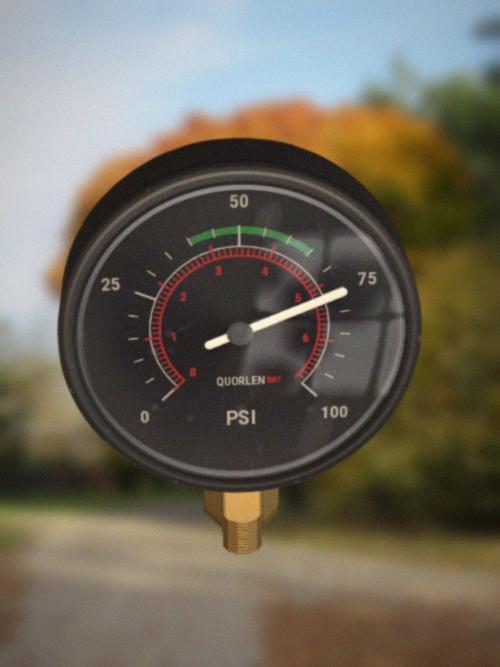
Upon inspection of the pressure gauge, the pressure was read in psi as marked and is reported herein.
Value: 75 psi
